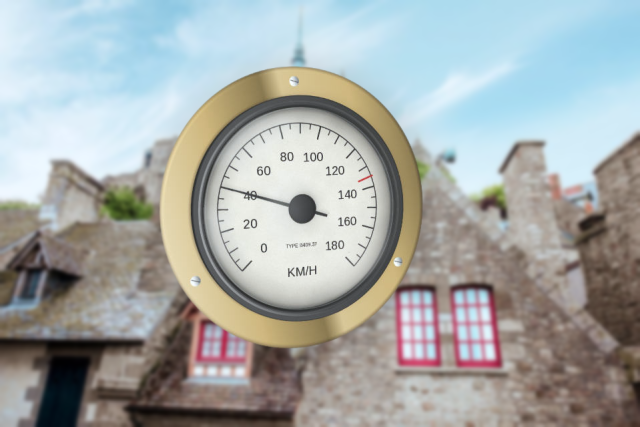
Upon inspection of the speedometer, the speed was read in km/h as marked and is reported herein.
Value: 40 km/h
